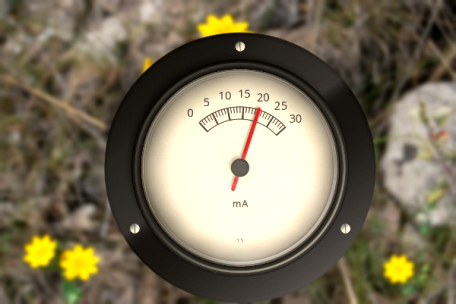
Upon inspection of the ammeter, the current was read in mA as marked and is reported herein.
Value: 20 mA
